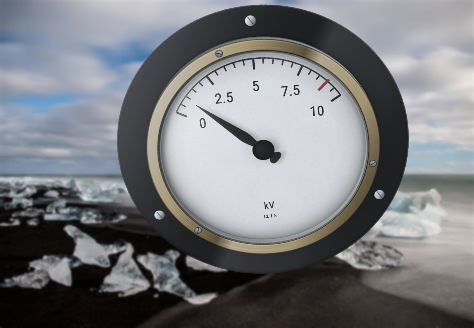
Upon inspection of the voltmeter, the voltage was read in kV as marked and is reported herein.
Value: 1 kV
